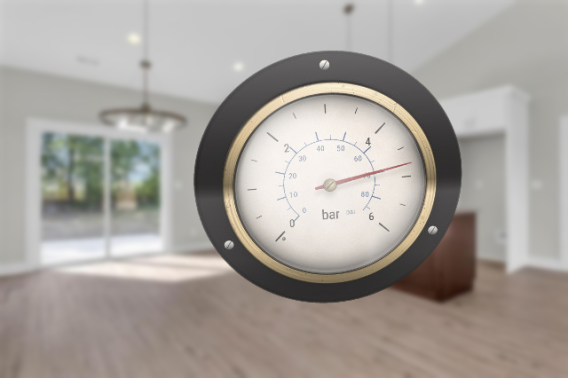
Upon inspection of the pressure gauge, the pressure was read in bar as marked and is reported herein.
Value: 4.75 bar
